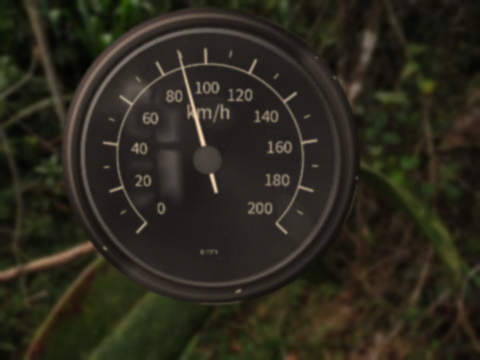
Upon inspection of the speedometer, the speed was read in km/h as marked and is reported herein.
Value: 90 km/h
